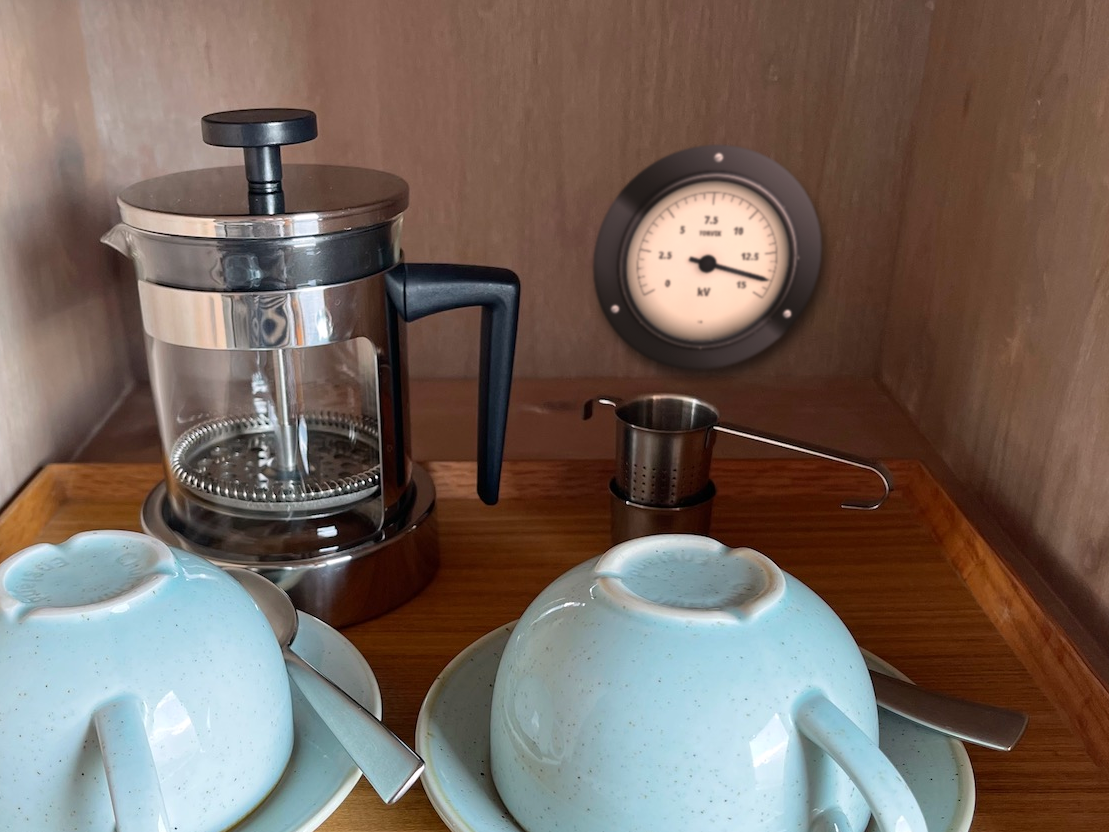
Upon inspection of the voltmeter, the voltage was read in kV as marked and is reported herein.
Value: 14 kV
